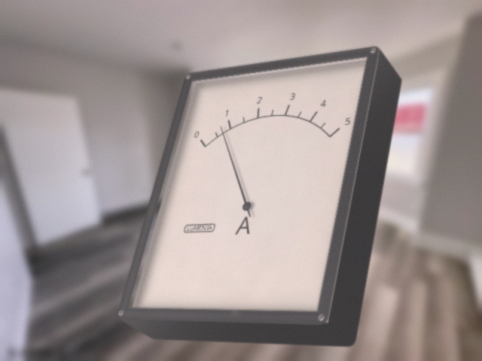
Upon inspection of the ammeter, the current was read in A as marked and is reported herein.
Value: 0.75 A
